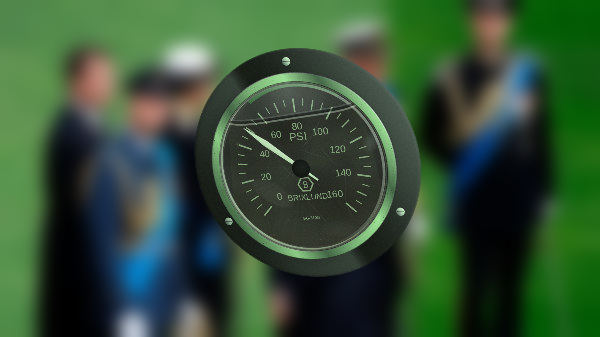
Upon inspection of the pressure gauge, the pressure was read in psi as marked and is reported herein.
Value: 50 psi
